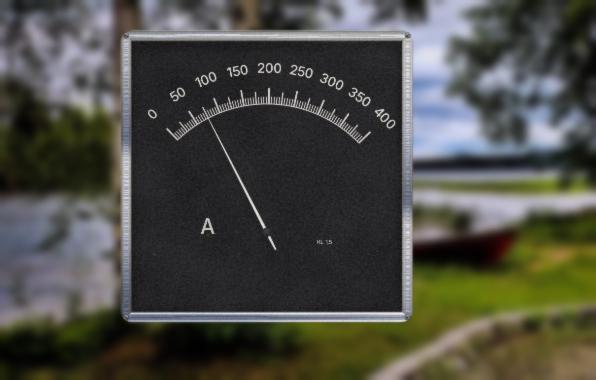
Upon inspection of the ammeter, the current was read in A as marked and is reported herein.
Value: 75 A
